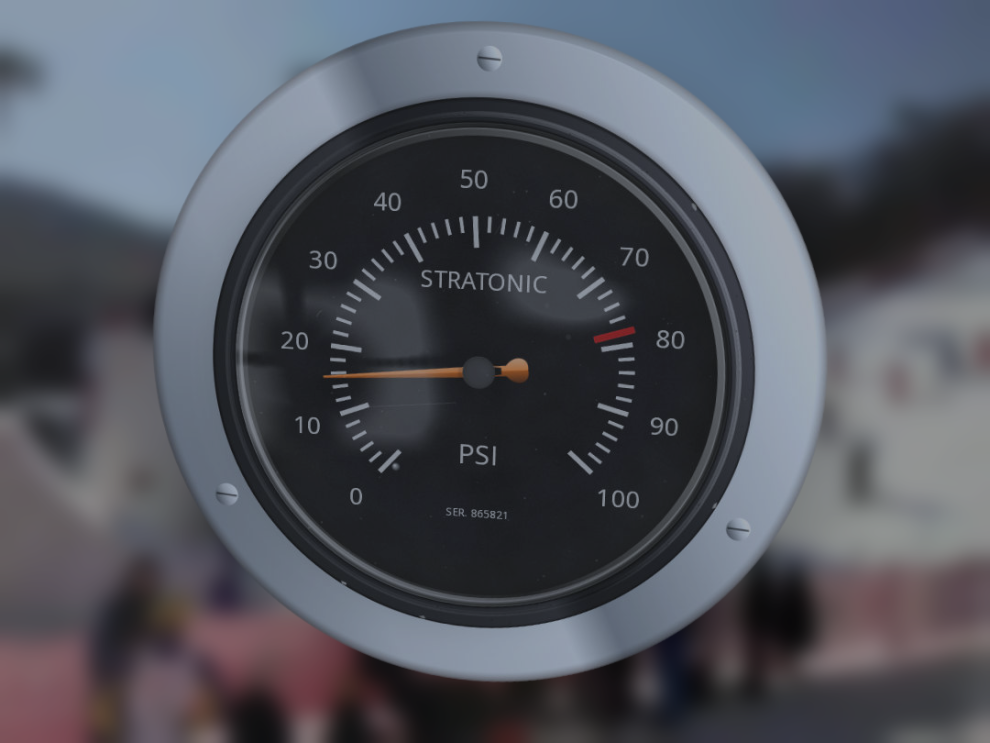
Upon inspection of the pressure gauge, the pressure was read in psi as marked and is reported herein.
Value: 16 psi
